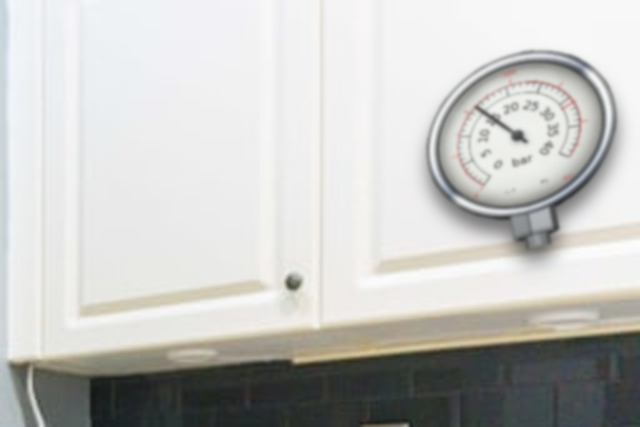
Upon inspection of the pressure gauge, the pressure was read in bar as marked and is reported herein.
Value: 15 bar
